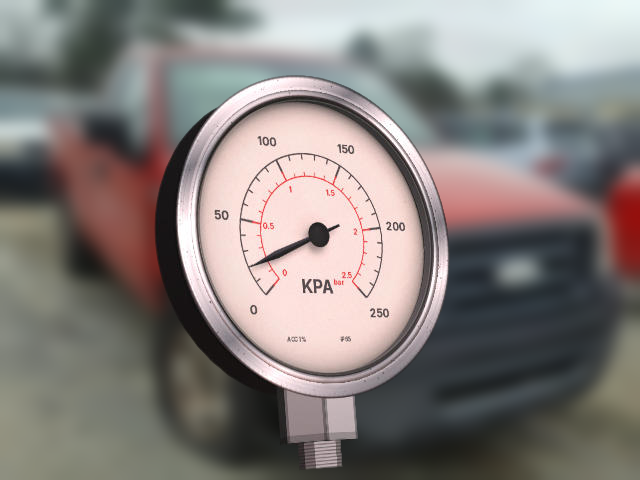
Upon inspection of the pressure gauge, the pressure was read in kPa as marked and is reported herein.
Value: 20 kPa
